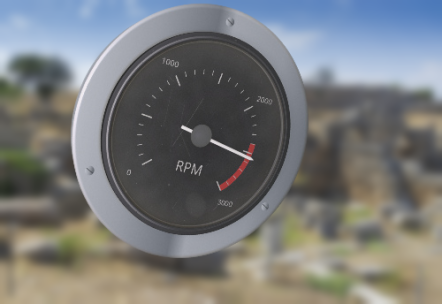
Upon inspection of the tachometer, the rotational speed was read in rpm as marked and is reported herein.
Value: 2550 rpm
